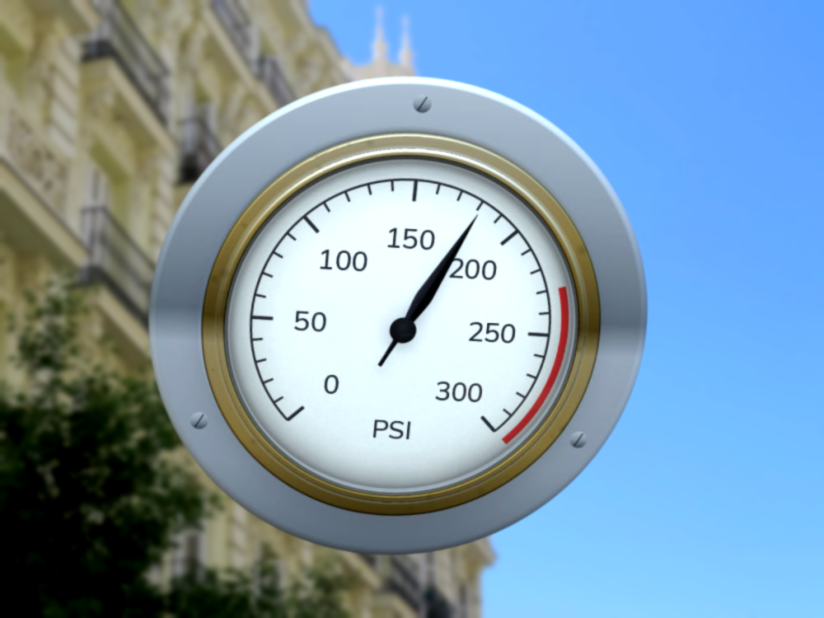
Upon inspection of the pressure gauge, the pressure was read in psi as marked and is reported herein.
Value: 180 psi
